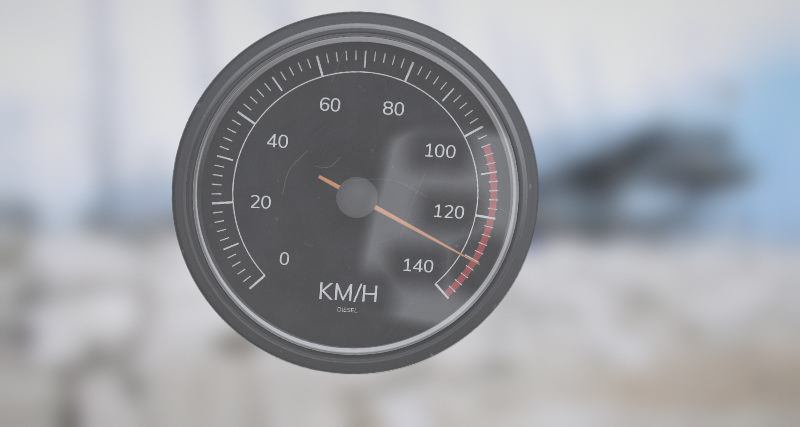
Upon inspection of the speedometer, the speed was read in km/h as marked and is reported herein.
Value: 130 km/h
